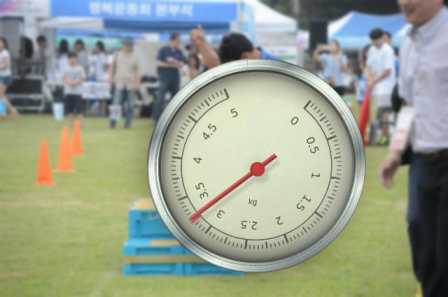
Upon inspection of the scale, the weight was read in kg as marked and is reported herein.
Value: 3.25 kg
